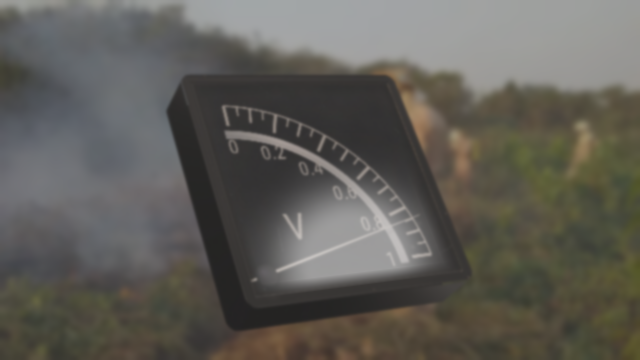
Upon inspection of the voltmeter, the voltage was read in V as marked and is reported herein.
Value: 0.85 V
